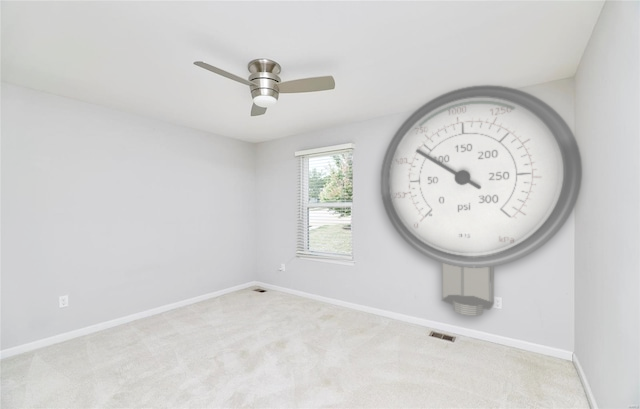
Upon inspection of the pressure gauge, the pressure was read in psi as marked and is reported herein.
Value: 90 psi
